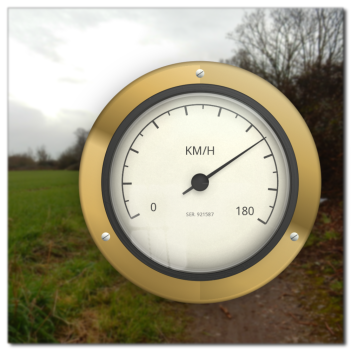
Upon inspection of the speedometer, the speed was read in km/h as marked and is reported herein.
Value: 130 km/h
